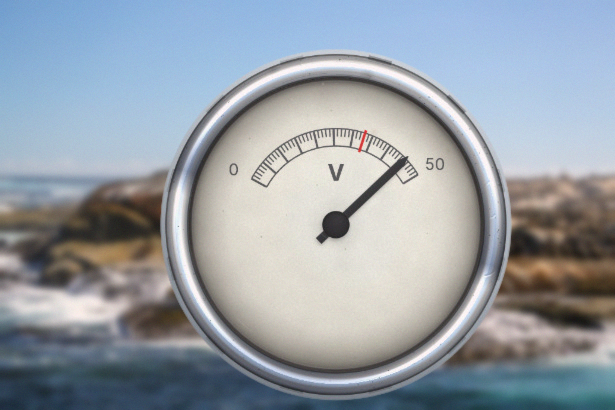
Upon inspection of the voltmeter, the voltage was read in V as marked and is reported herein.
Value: 45 V
